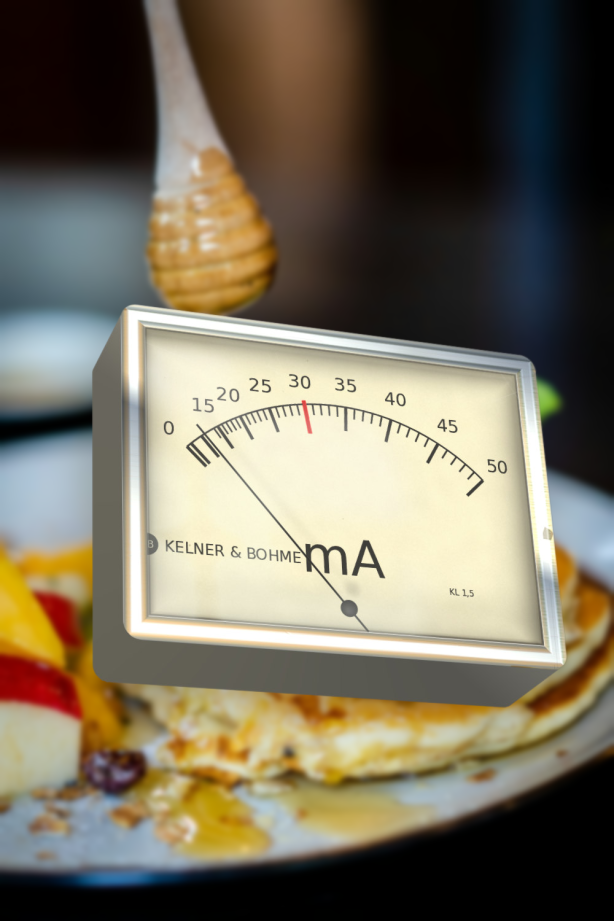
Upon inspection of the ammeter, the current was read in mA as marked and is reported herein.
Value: 10 mA
